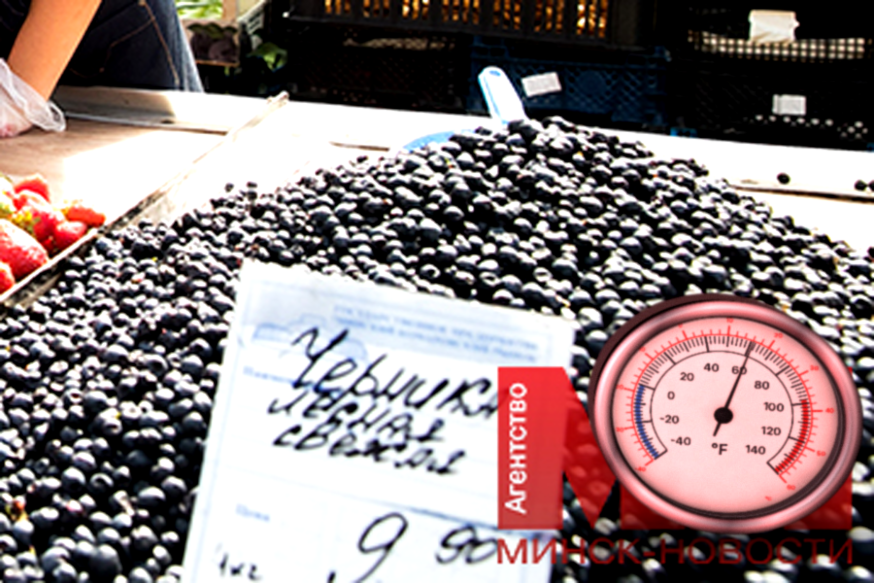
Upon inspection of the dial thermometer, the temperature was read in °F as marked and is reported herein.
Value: 60 °F
